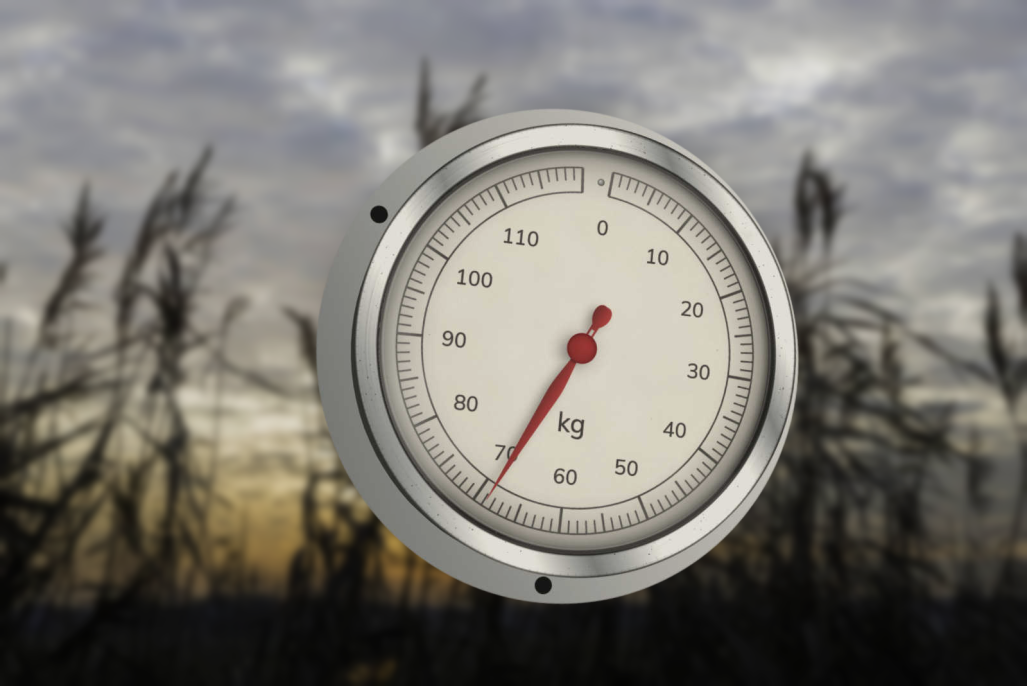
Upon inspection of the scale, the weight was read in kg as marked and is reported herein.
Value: 69 kg
